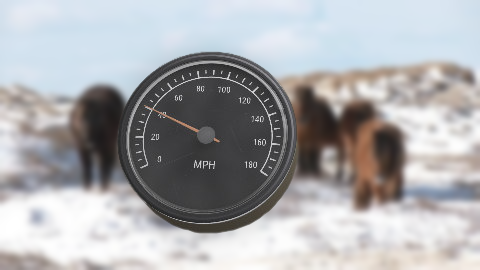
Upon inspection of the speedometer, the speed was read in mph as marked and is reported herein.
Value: 40 mph
